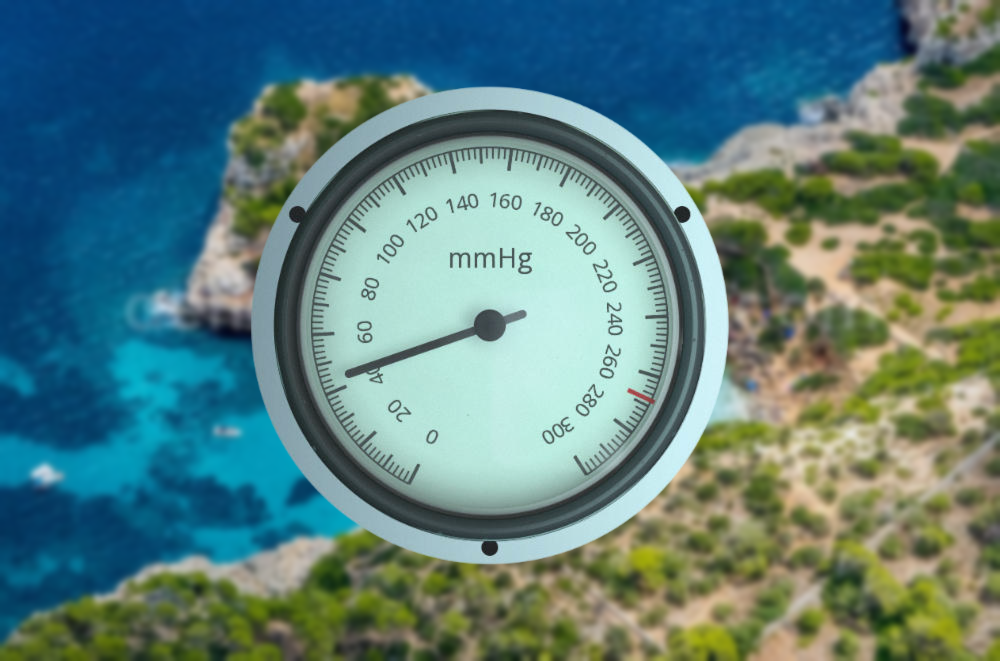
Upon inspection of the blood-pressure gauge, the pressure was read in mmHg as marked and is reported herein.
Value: 44 mmHg
